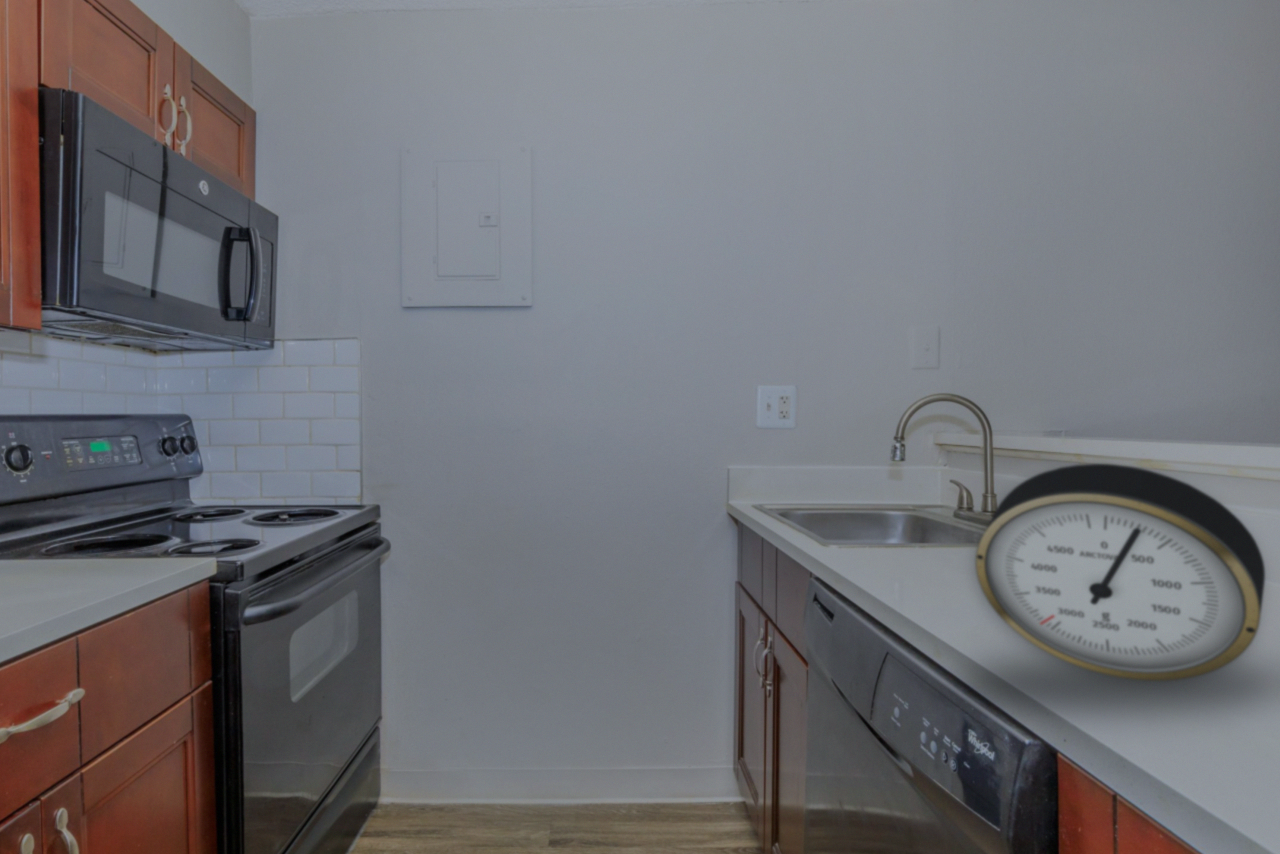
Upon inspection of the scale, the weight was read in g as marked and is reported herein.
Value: 250 g
